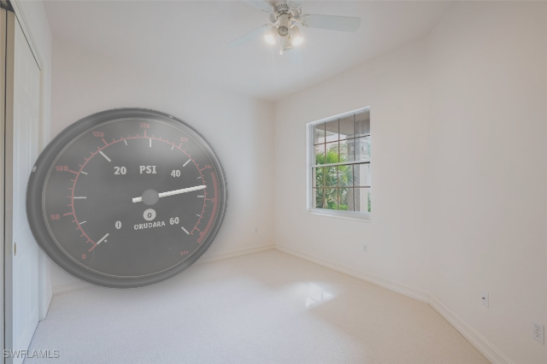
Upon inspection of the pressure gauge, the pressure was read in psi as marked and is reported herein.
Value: 47.5 psi
